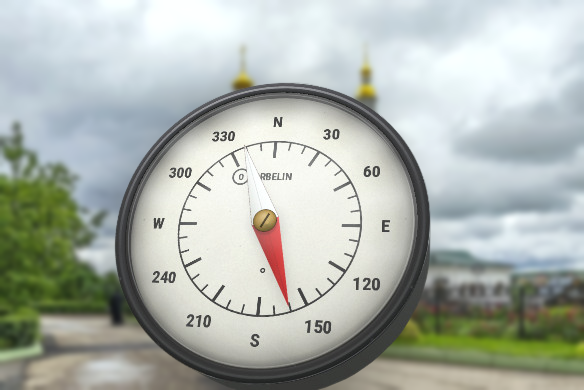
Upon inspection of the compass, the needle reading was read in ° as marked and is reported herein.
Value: 160 °
